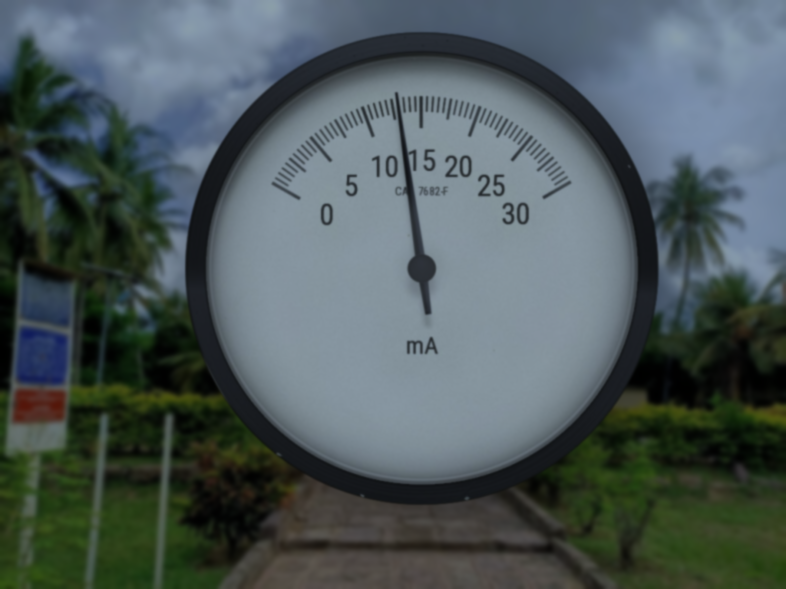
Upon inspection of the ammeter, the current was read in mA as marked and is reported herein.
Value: 13 mA
